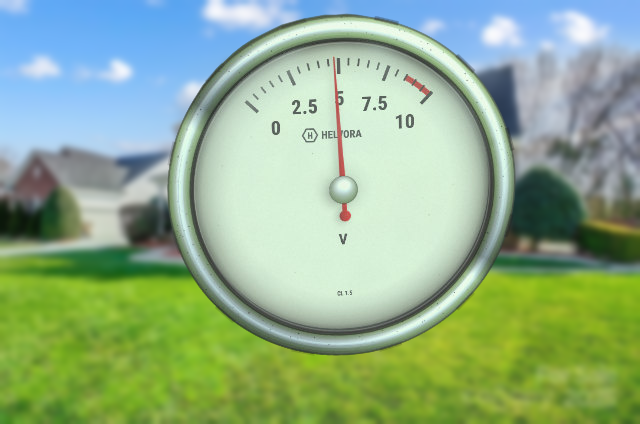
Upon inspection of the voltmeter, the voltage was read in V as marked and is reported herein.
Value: 4.75 V
